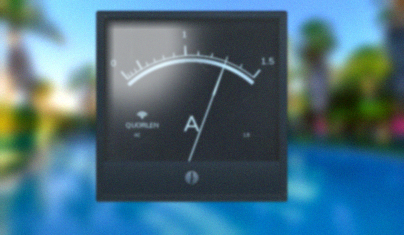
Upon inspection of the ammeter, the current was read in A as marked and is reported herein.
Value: 1.3 A
